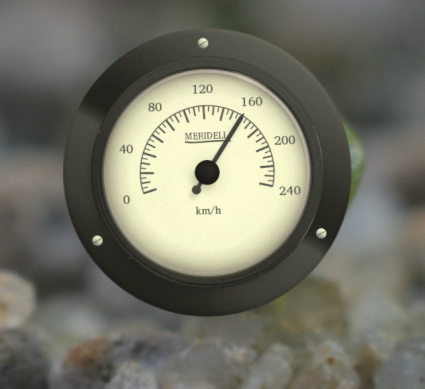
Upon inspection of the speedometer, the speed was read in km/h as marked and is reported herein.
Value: 160 km/h
